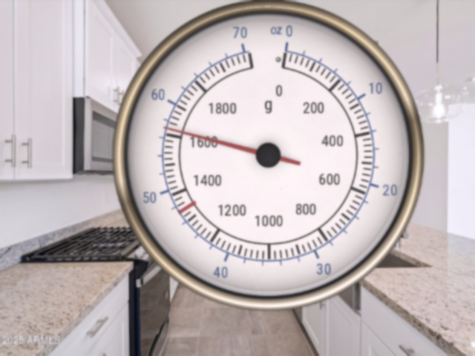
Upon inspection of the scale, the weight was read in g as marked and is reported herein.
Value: 1620 g
